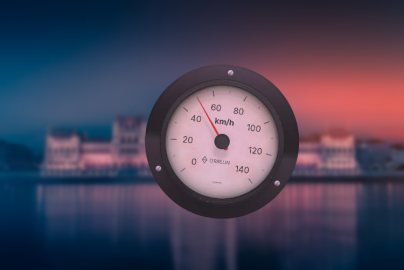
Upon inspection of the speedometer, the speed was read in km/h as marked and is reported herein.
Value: 50 km/h
